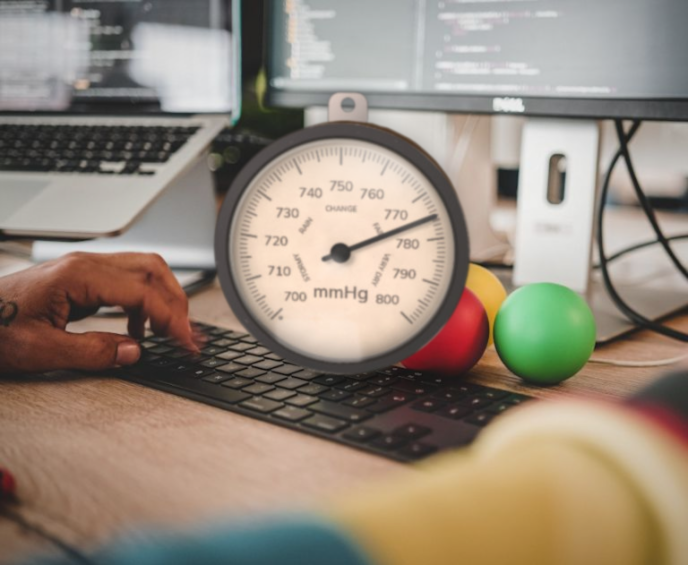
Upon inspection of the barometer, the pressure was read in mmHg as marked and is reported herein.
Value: 775 mmHg
